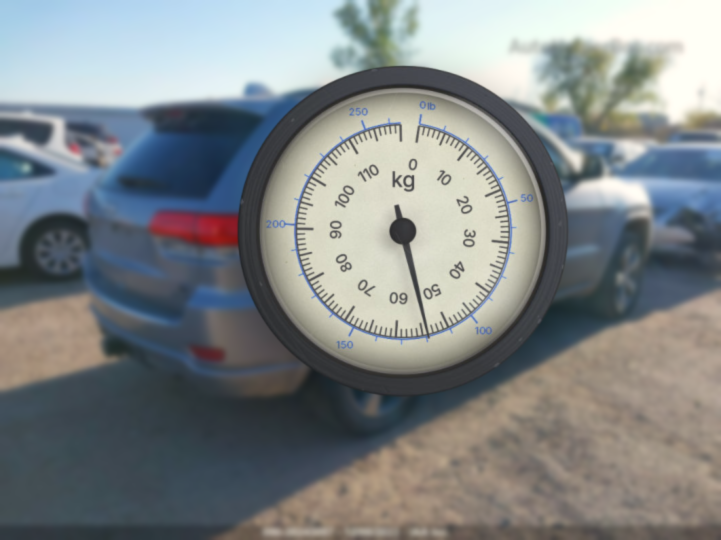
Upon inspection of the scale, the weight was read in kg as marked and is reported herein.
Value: 54 kg
